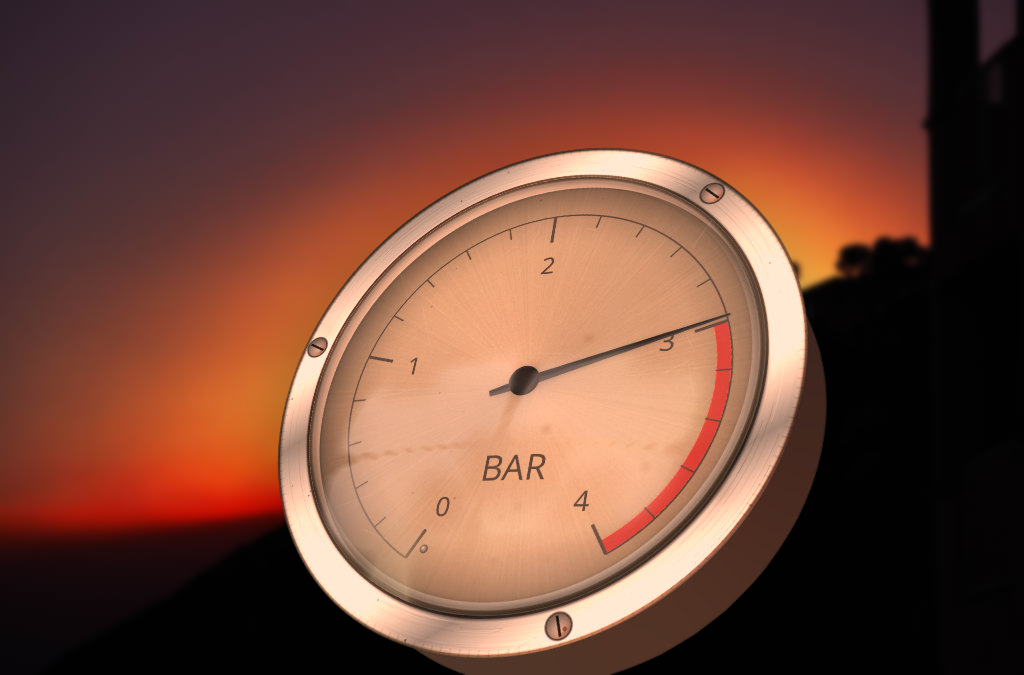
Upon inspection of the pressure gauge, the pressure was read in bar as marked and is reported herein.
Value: 3 bar
